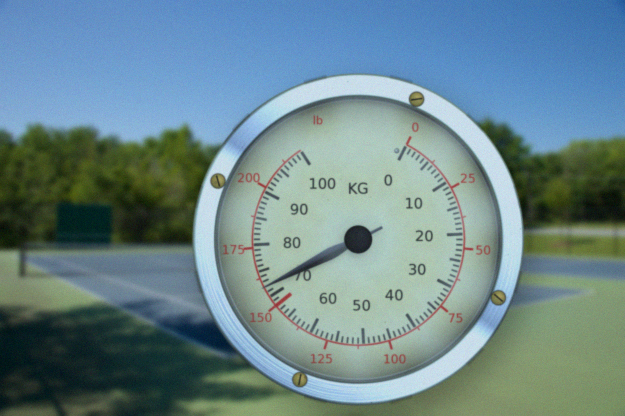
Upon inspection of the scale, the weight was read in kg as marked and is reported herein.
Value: 72 kg
